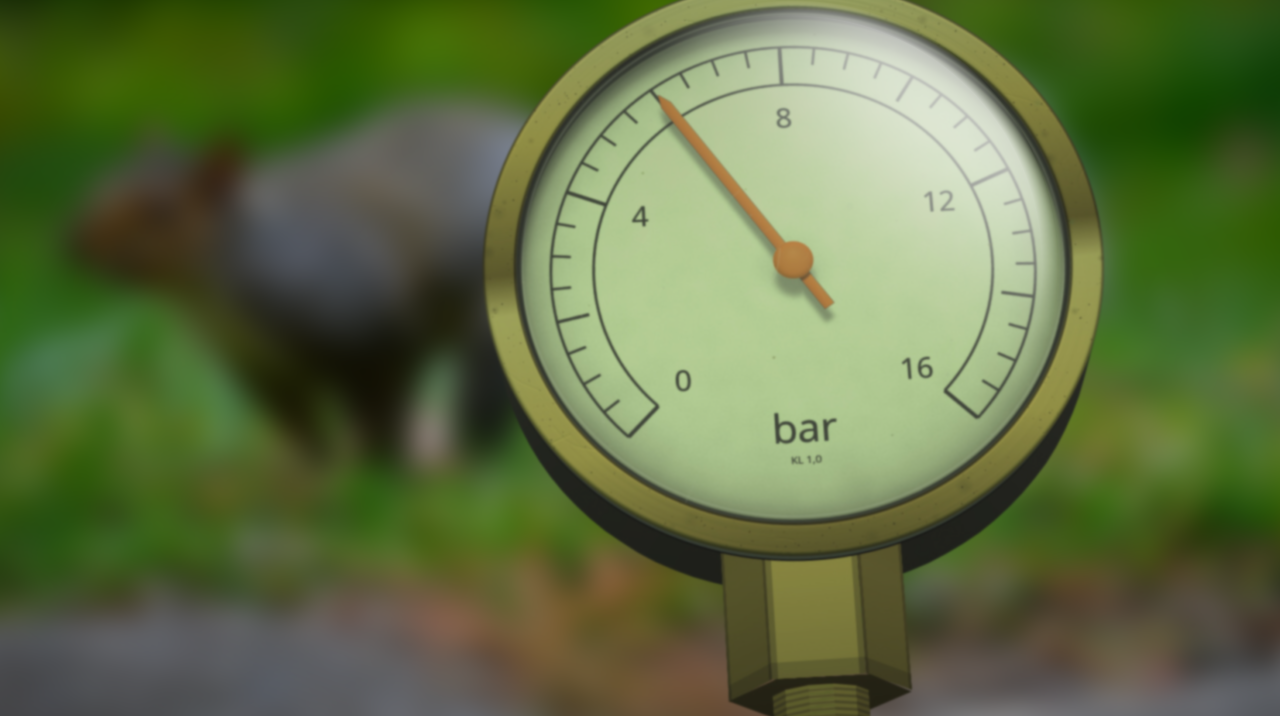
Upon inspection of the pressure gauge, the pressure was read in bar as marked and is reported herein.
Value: 6 bar
